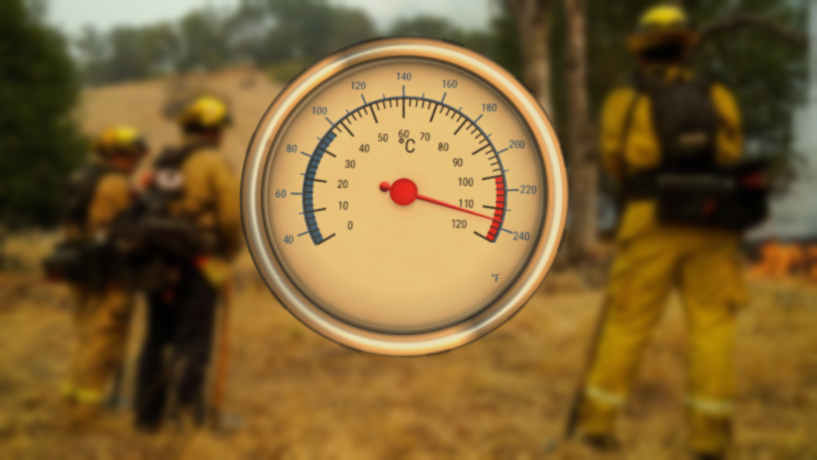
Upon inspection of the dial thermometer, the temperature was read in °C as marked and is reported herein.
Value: 114 °C
